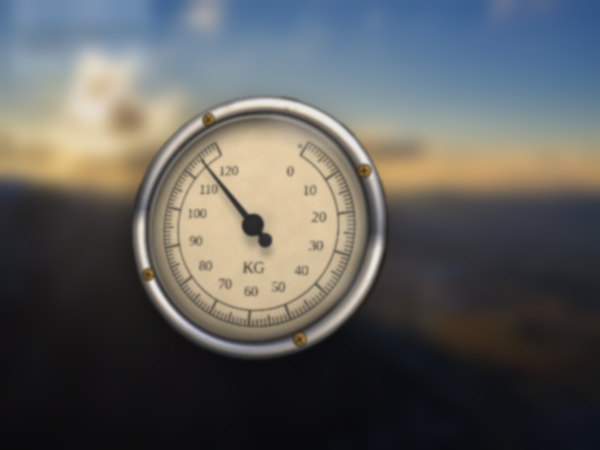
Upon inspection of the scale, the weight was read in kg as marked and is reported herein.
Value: 115 kg
